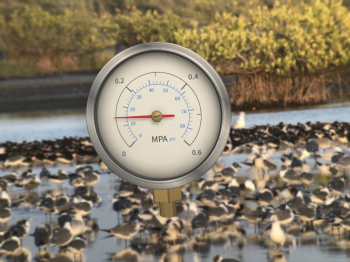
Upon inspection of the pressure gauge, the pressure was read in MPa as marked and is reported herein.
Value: 0.1 MPa
